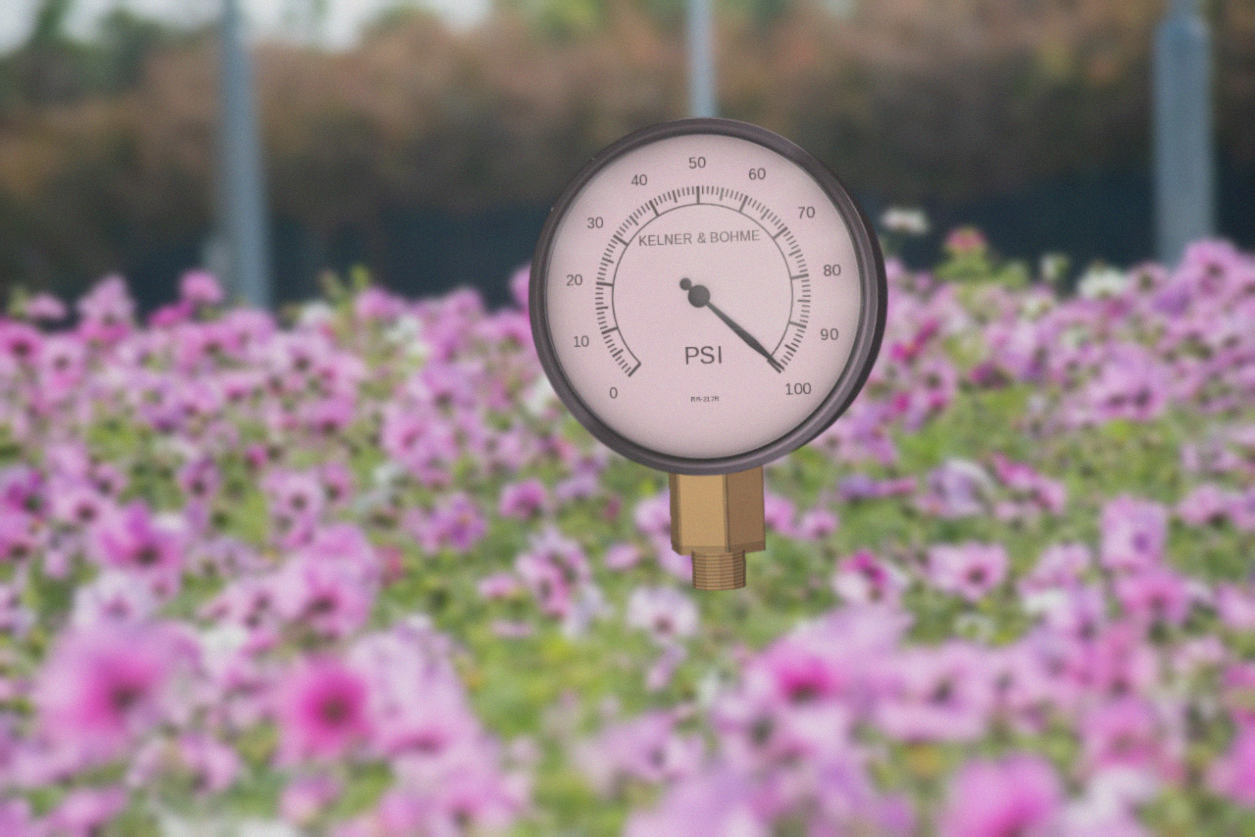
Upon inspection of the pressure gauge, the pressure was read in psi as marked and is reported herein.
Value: 99 psi
